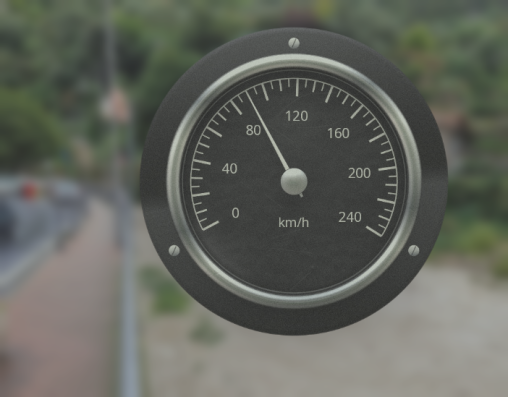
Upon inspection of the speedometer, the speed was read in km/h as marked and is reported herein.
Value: 90 km/h
